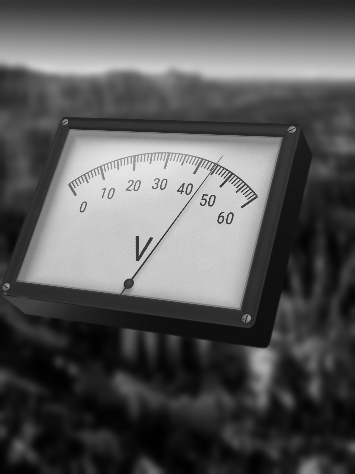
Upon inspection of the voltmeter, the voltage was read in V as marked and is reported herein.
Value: 45 V
